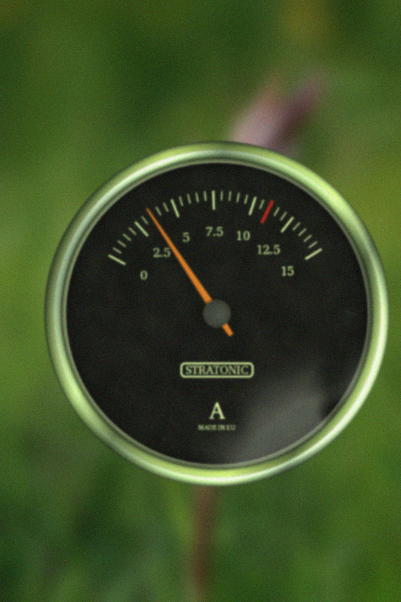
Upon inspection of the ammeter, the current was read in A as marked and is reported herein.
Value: 3.5 A
